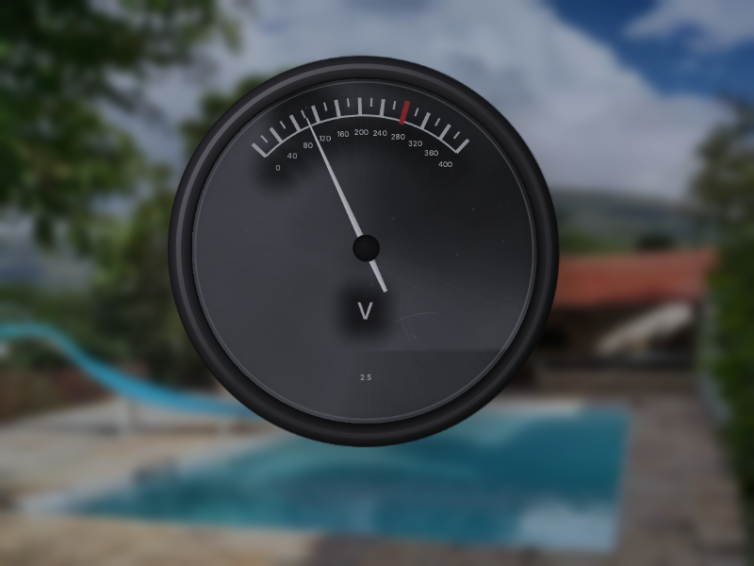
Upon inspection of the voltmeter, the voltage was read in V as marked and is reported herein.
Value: 100 V
